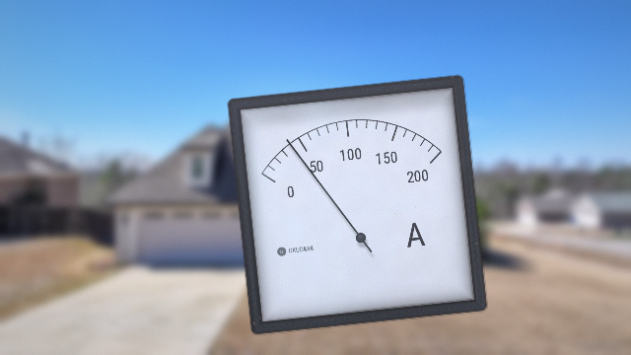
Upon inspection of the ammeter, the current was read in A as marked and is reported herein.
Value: 40 A
